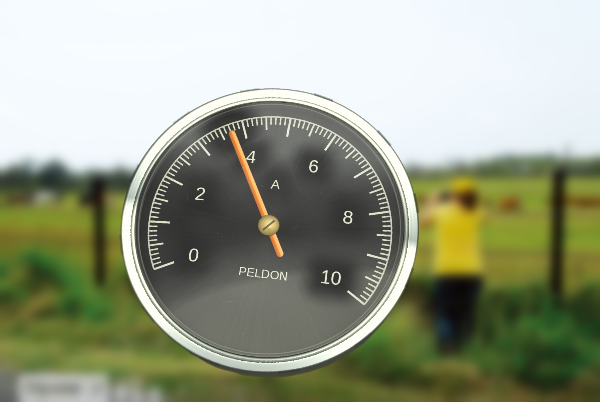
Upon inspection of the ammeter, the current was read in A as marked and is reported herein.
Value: 3.7 A
